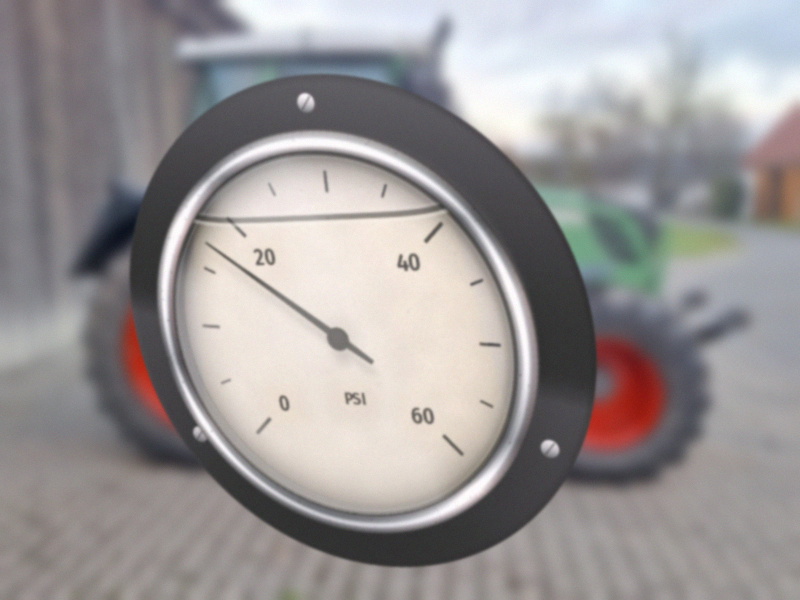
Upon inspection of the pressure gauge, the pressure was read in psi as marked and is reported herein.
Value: 17.5 psi
